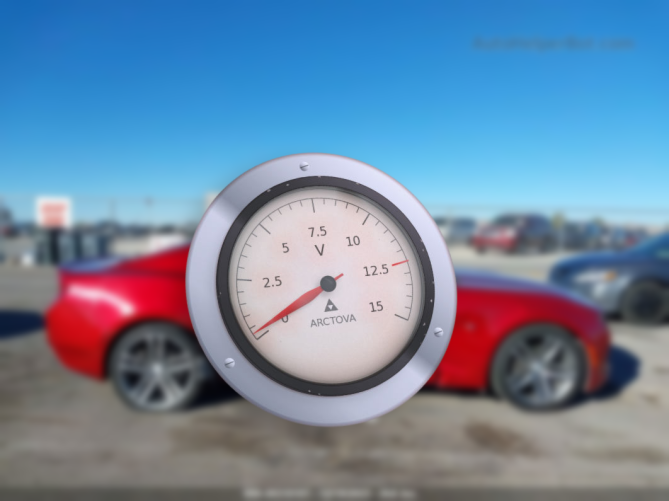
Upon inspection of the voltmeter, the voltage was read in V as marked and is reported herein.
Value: 0.25 V
